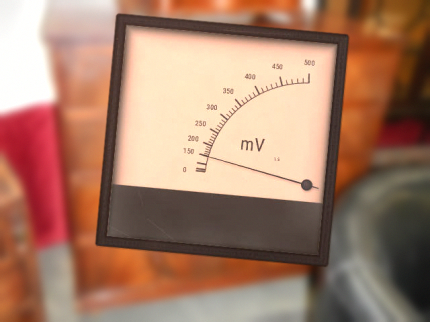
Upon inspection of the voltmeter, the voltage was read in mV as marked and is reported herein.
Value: 150 mV
